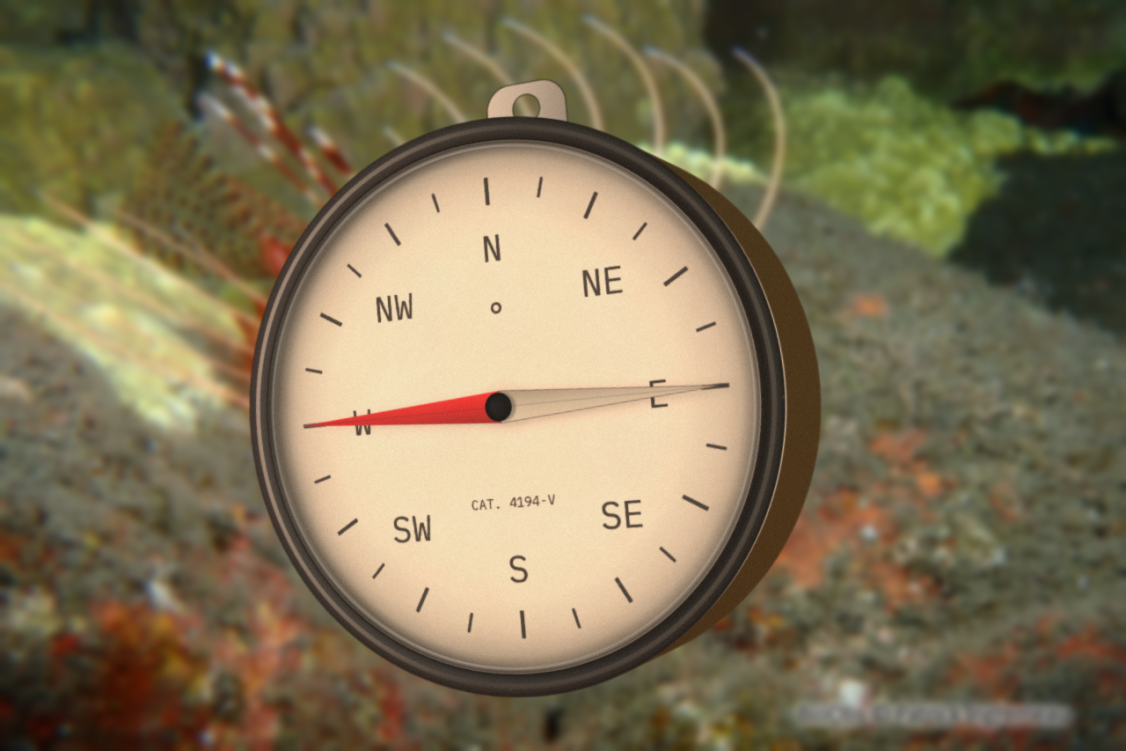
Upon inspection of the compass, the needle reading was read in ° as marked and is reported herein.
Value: 270 °
